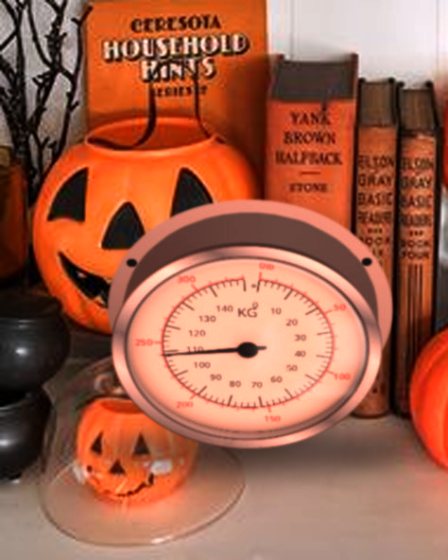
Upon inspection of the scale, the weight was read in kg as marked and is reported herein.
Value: 110 kg
